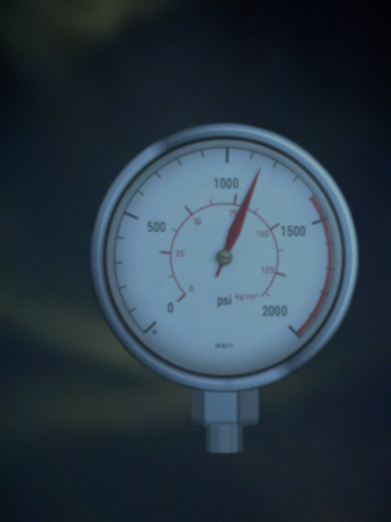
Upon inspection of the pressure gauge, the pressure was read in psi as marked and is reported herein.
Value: 1150 psi
